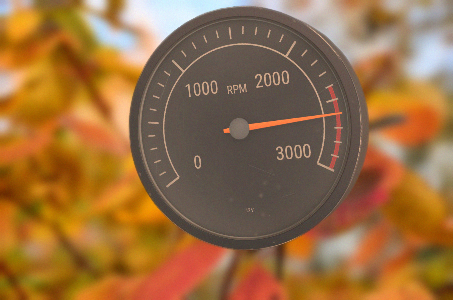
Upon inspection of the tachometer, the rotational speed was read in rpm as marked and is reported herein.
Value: 2600 rpm
